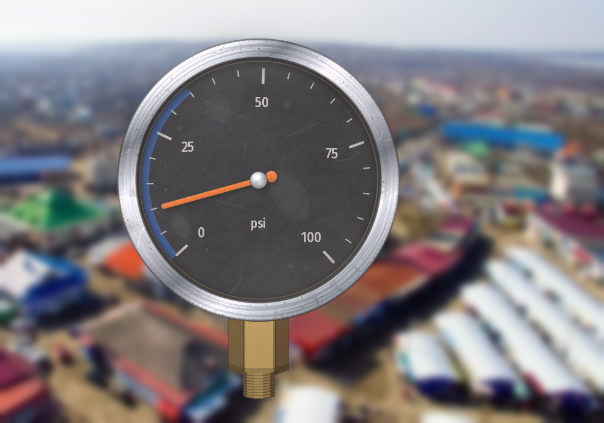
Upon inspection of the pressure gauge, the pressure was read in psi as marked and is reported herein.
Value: 10 psi
